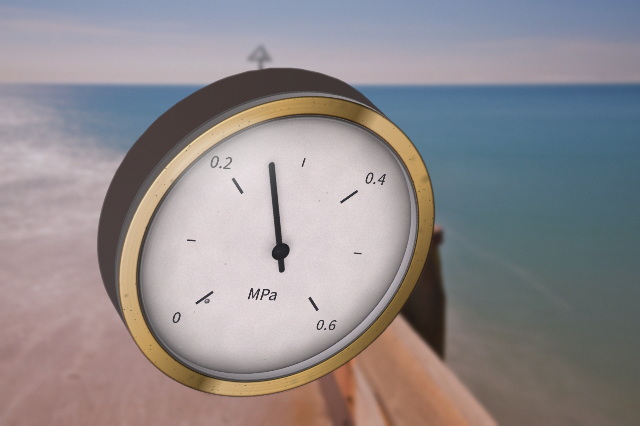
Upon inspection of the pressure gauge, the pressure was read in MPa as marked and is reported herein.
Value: 0.25 MPa
